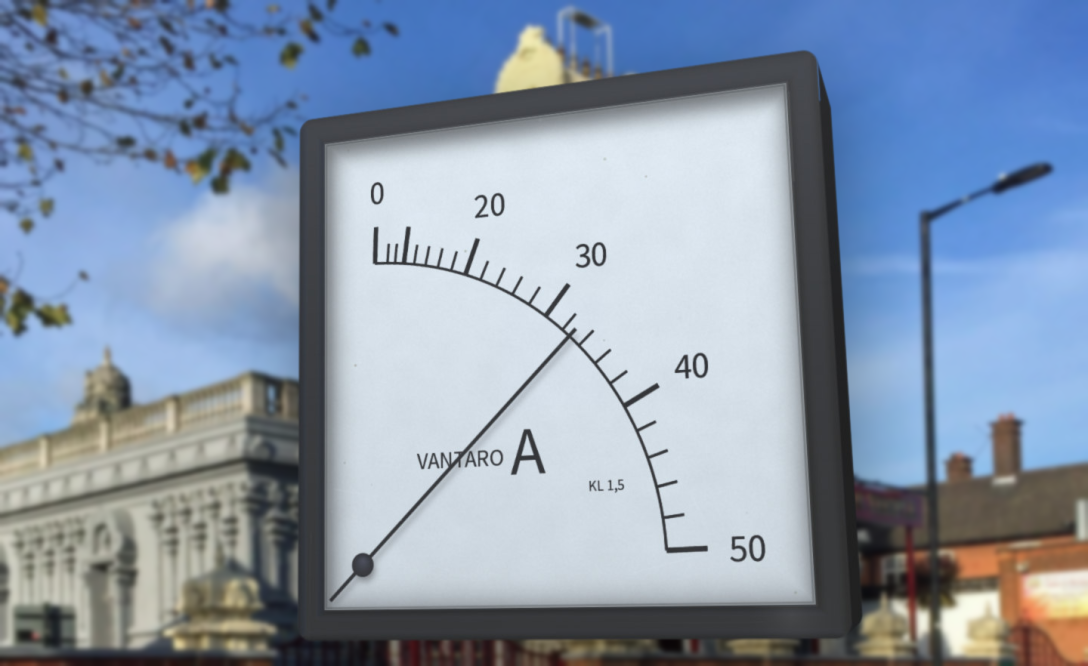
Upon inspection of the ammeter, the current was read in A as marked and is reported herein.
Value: 33 A
